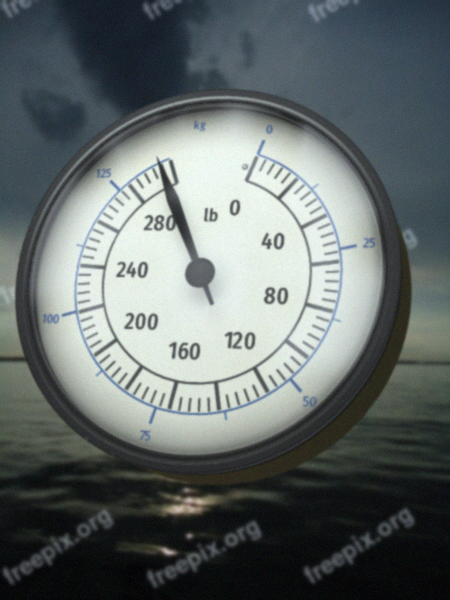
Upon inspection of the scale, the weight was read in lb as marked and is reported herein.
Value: 296 lb
